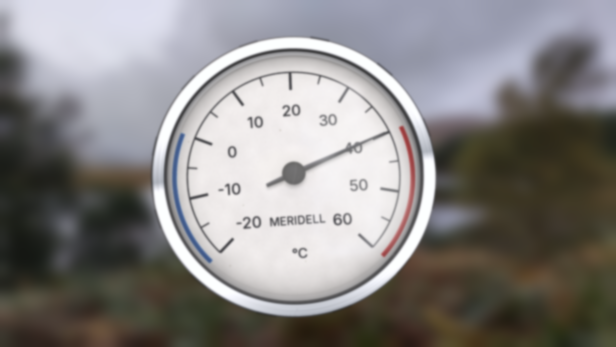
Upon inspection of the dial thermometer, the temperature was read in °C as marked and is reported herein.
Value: 40 °C
